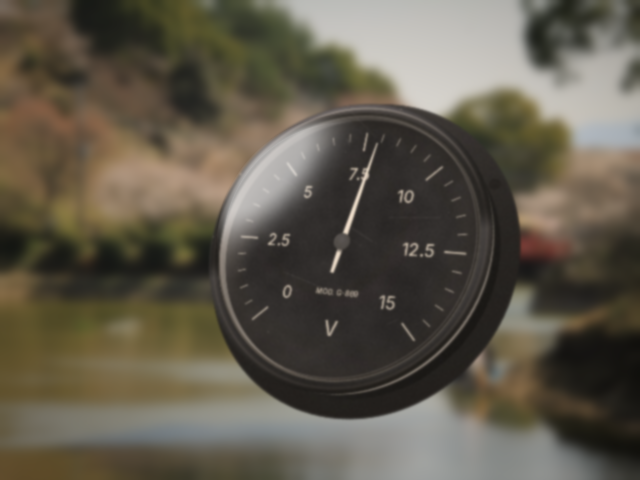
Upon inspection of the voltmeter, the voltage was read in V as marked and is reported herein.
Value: 8 V
